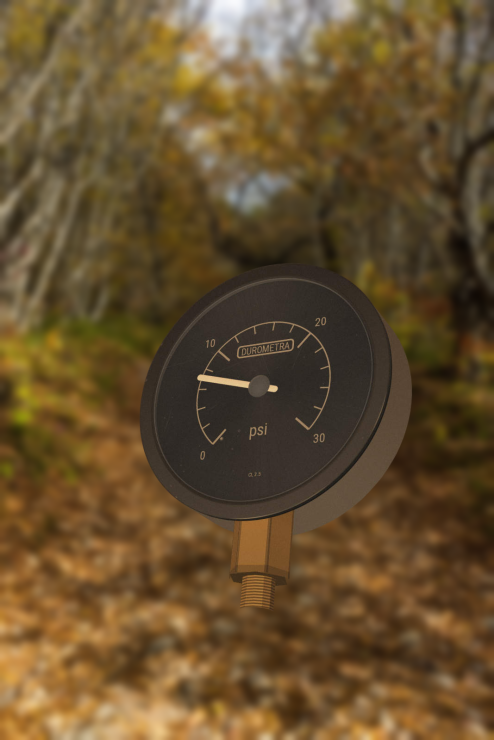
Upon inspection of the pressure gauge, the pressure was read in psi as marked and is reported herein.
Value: 7 psi
